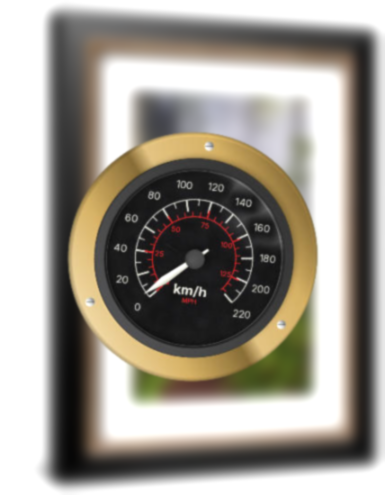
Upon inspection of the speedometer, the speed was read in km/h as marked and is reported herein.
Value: 5 km/h
